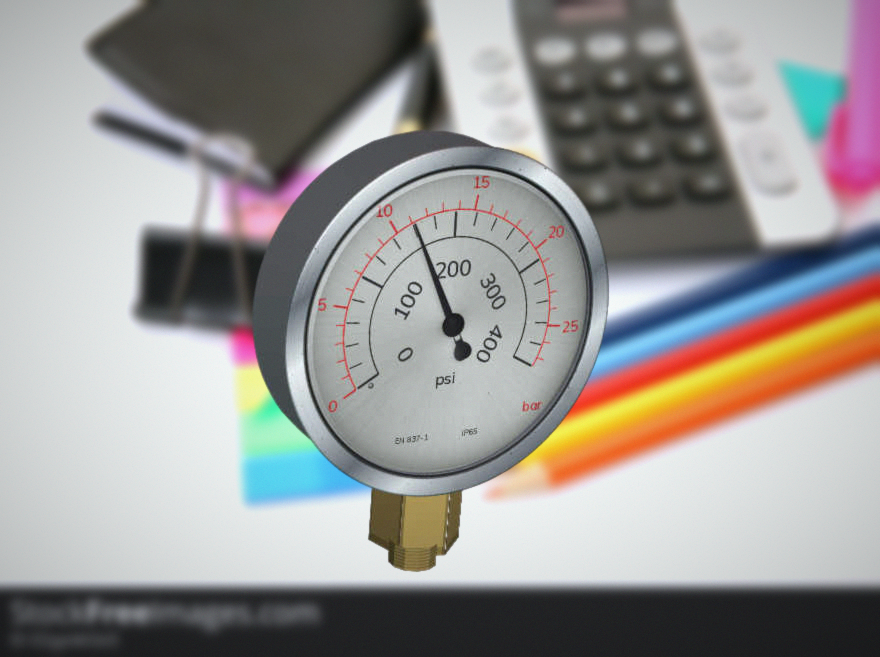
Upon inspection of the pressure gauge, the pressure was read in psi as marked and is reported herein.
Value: 160 psi
